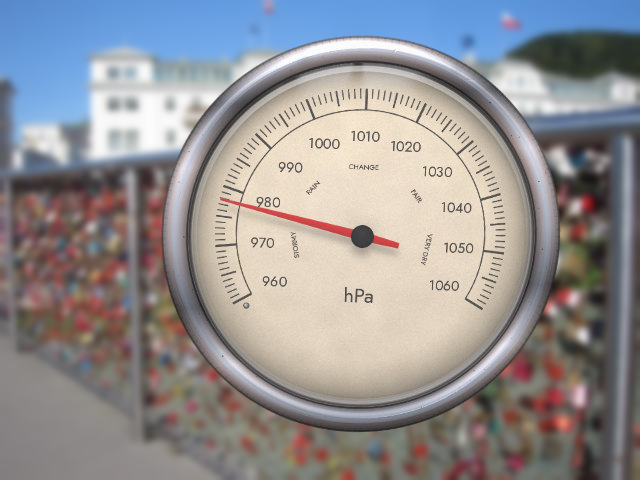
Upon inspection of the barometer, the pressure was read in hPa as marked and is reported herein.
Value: 978 hPa
